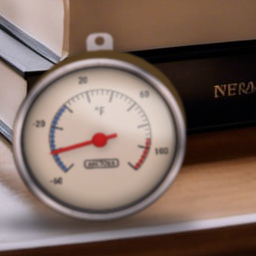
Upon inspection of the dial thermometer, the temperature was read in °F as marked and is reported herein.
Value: -40 °F
